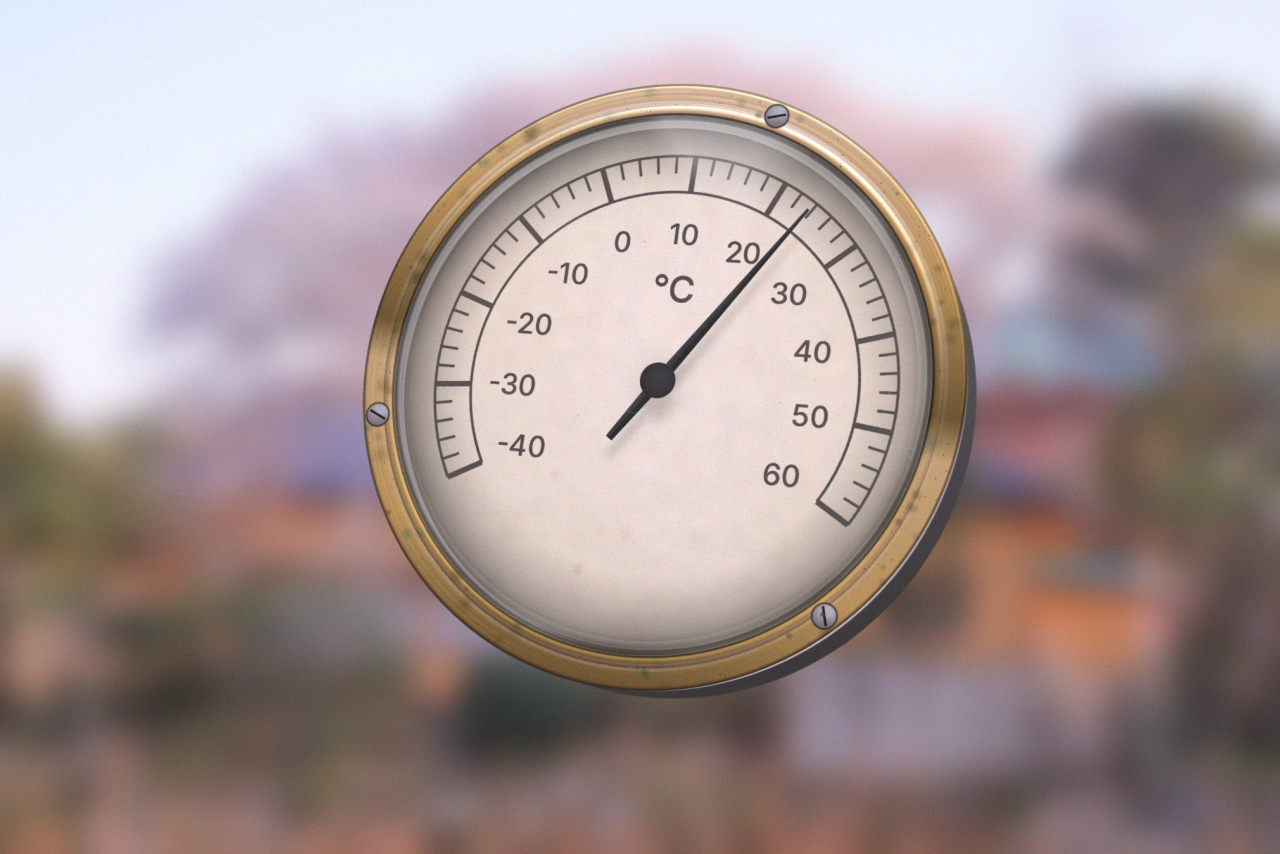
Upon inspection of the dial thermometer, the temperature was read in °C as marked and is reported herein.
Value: 24 °C
